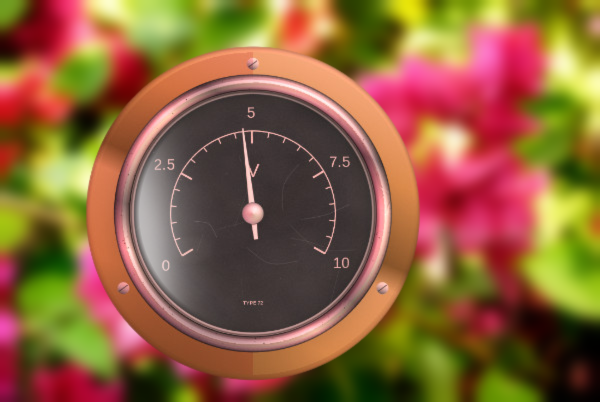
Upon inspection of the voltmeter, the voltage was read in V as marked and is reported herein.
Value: 4.75 V
